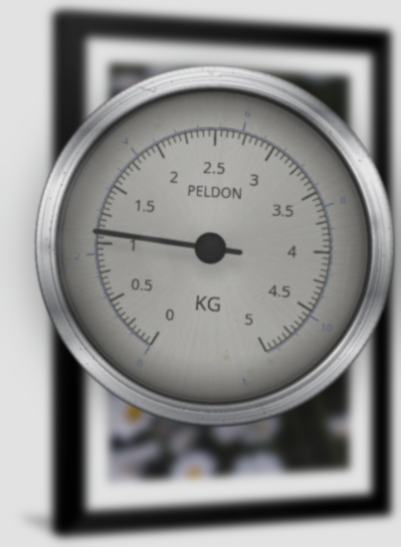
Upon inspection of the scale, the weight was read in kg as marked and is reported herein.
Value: 1.1 kg
